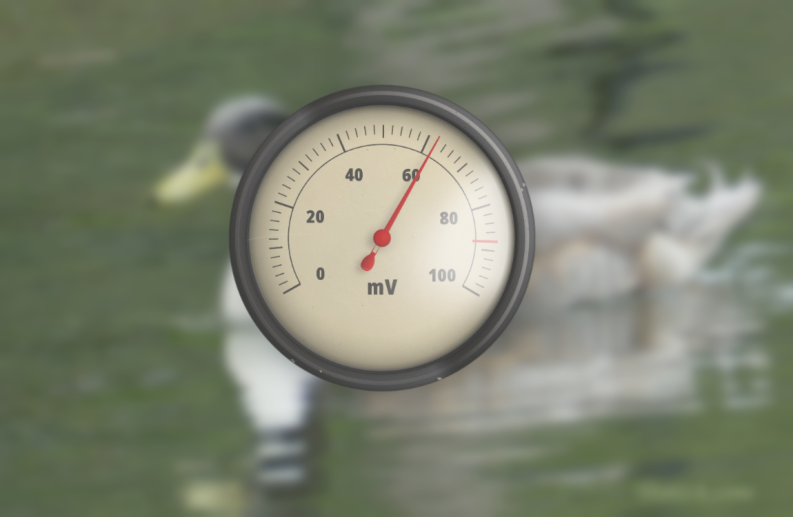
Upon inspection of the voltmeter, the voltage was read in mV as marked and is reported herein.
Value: 62 mV
